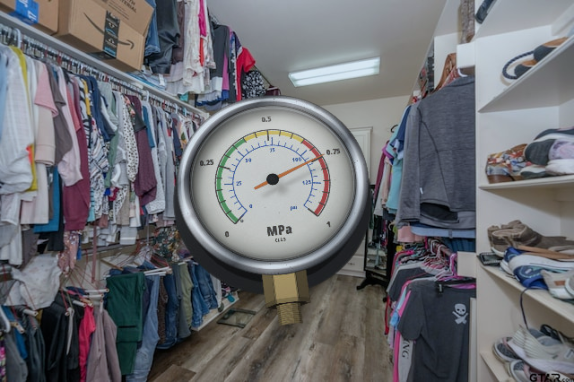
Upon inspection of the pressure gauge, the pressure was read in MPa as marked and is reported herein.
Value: 0.75 MPa
